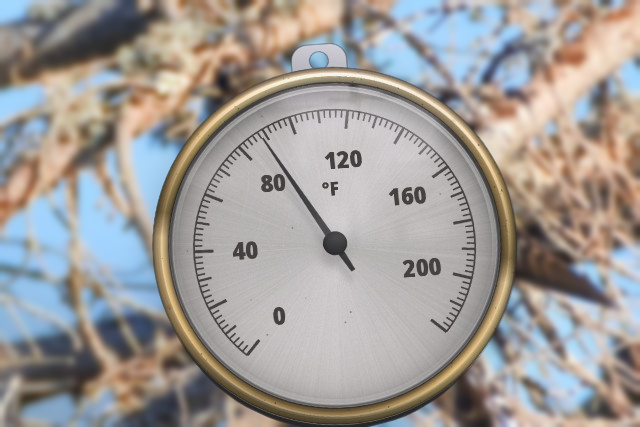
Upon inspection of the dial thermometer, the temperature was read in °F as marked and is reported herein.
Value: 88 °F
